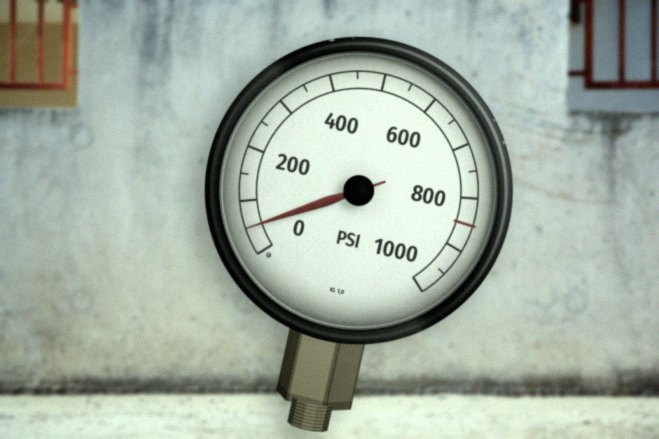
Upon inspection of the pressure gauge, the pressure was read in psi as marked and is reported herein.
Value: 50 psi
